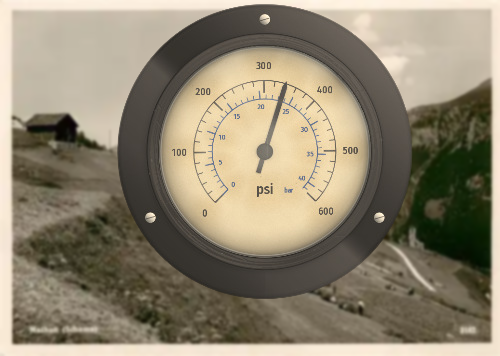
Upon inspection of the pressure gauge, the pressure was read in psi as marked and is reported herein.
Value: 340 psi
